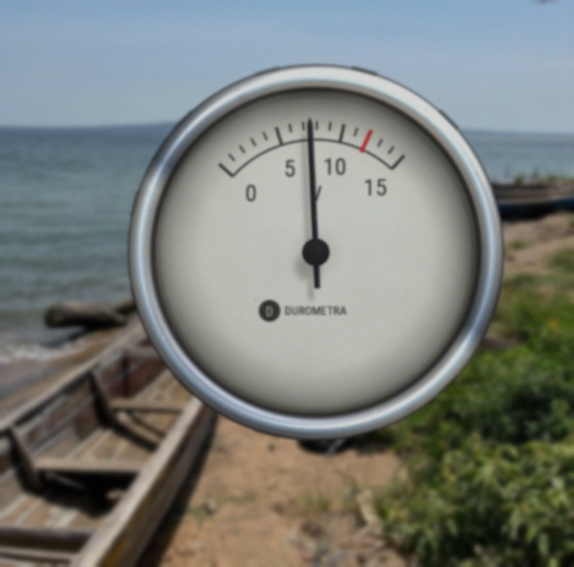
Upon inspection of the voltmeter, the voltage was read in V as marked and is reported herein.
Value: 7.5 V
